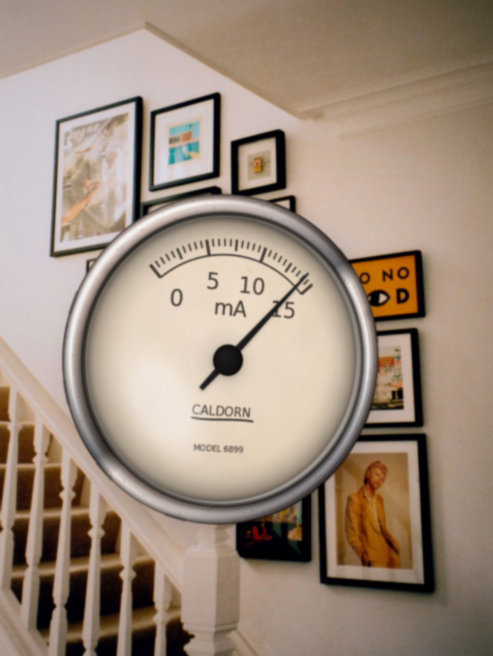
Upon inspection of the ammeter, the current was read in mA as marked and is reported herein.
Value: 14 mA
